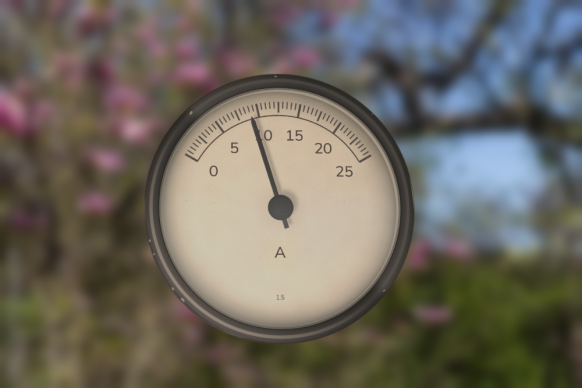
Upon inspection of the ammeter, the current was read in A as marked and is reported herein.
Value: 9 A
